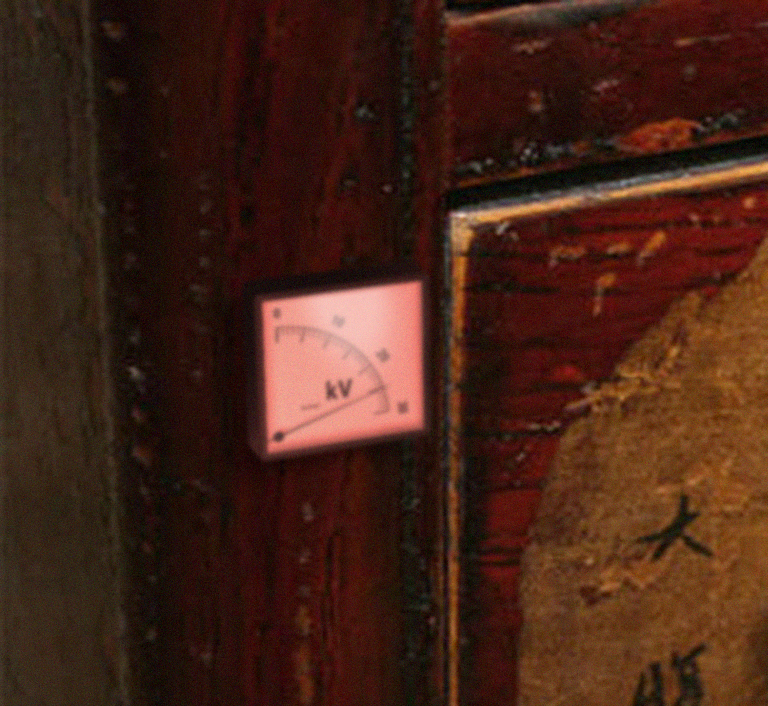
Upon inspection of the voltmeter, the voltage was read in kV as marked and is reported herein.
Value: 25 kV
